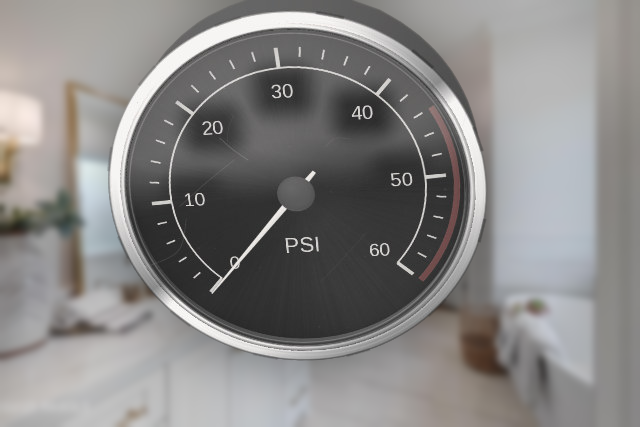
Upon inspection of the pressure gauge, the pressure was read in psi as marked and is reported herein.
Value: 0 psi
